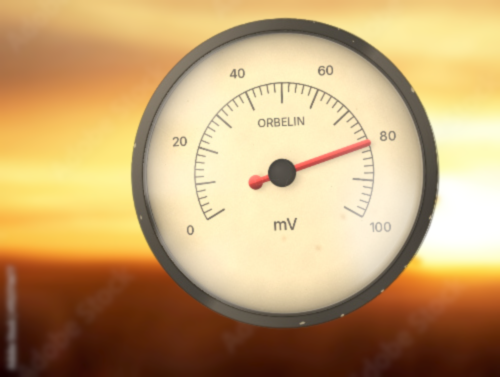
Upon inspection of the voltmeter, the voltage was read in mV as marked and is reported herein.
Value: 80 mV
